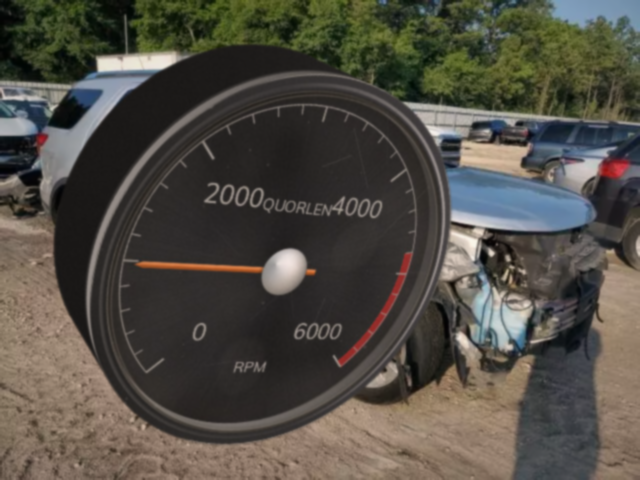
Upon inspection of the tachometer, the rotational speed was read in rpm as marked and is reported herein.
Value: 1000 rpm
